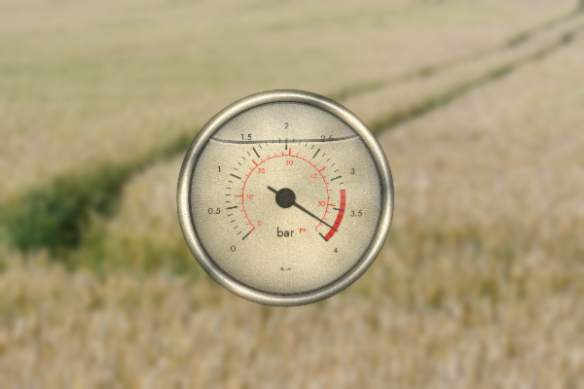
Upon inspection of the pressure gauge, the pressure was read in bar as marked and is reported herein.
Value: 3.8 bar
